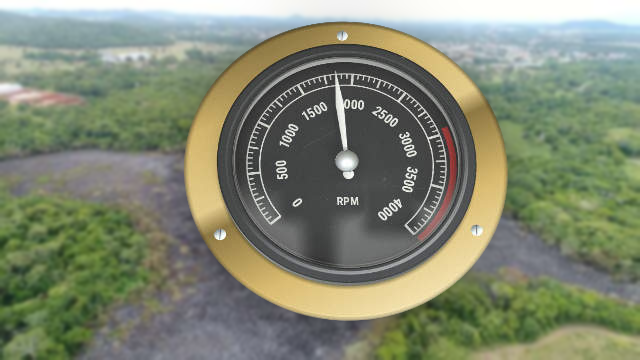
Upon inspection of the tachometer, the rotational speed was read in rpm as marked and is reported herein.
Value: 1850 rpm
